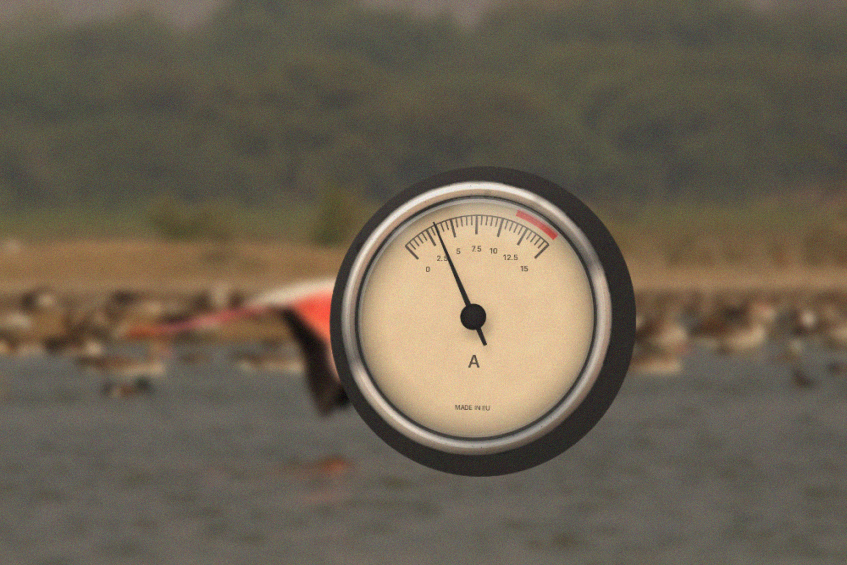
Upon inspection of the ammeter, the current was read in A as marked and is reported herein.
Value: 3.5 A
